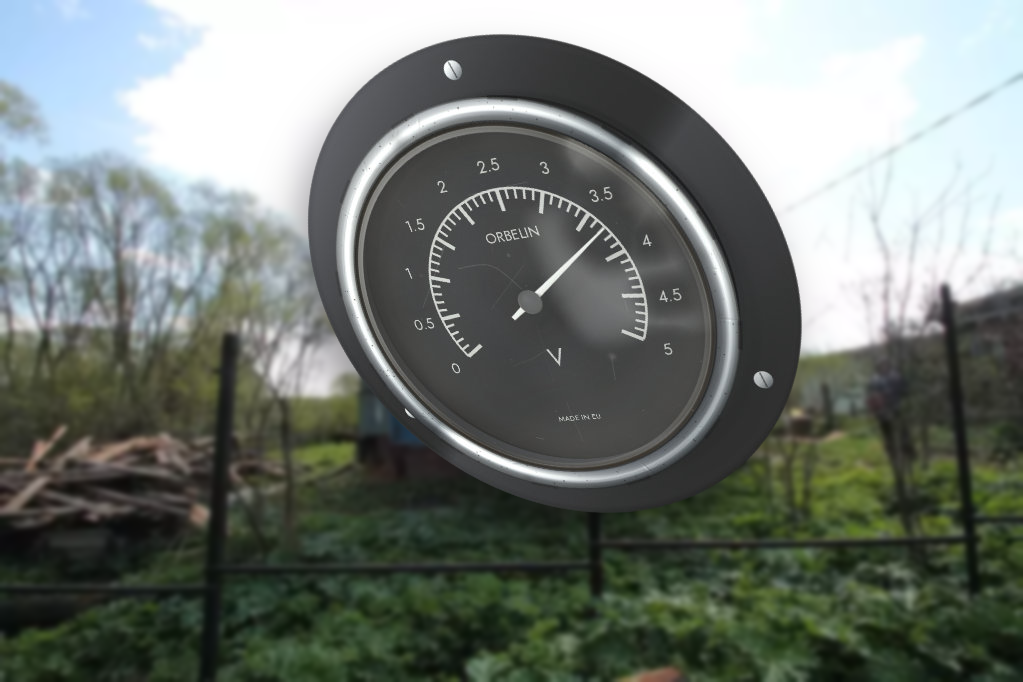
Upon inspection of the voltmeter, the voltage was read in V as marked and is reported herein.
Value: 3.7 V
